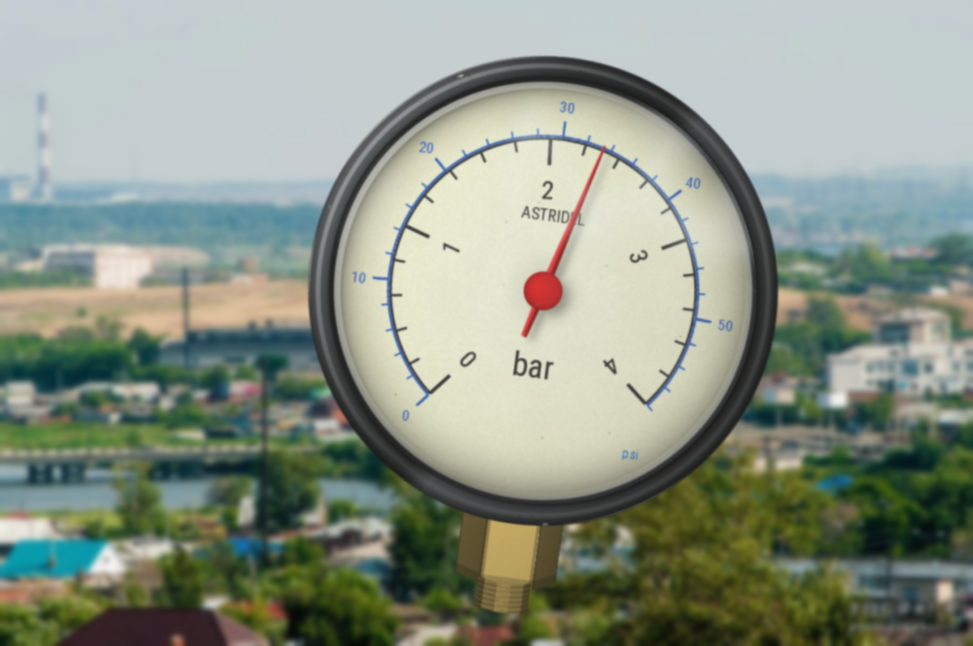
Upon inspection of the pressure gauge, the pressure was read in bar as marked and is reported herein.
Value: 2.3 bar
